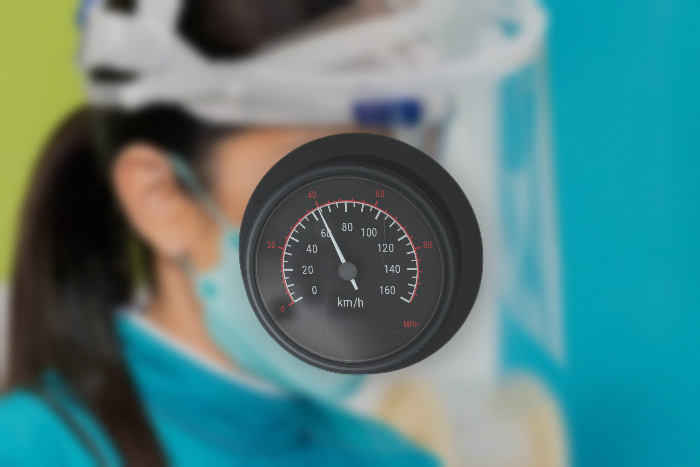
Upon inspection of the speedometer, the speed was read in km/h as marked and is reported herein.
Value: 65 km/h
